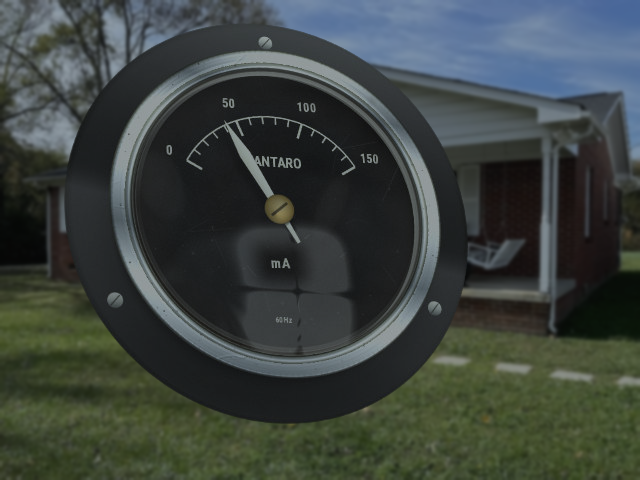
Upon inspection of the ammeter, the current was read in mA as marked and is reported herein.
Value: 40 mA
